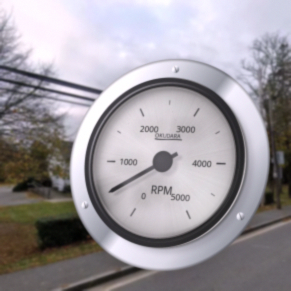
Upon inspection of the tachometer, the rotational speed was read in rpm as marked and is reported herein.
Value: 500 rpm
